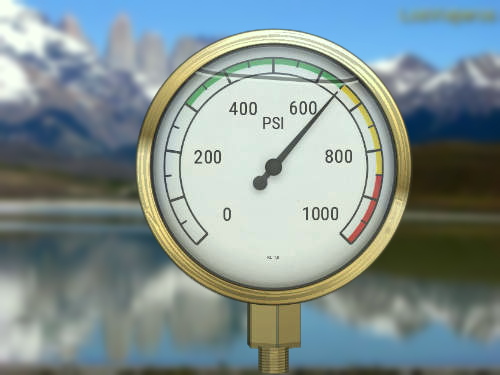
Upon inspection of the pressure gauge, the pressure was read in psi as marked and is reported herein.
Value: 650 psi
